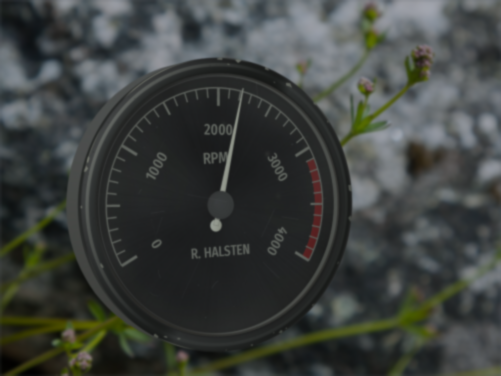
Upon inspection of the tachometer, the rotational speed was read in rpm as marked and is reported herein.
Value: 2200 rpm
